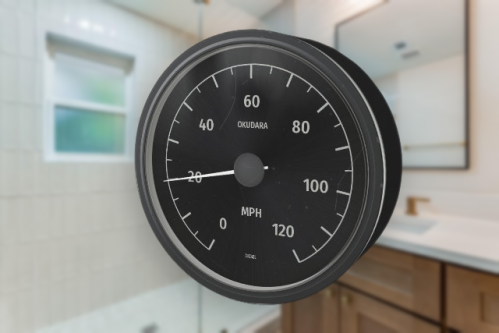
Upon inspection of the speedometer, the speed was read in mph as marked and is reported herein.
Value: 20 mph
